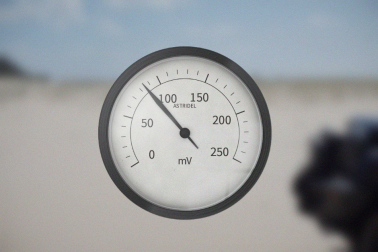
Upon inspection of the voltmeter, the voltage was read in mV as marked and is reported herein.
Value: 85 mV
